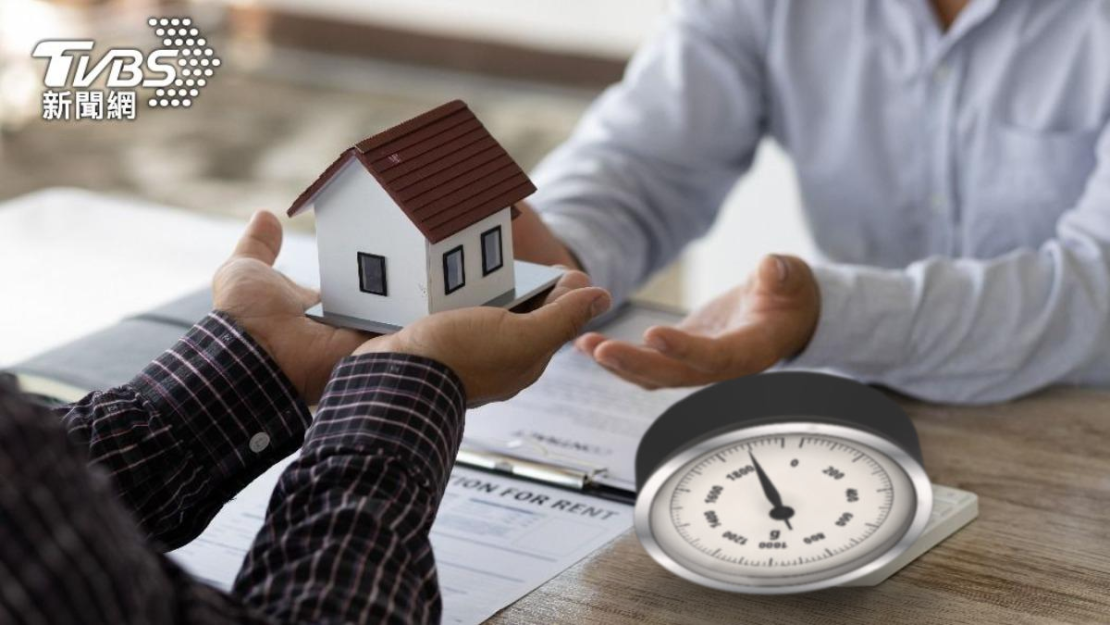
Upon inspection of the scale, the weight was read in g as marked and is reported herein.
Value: 1900 g
